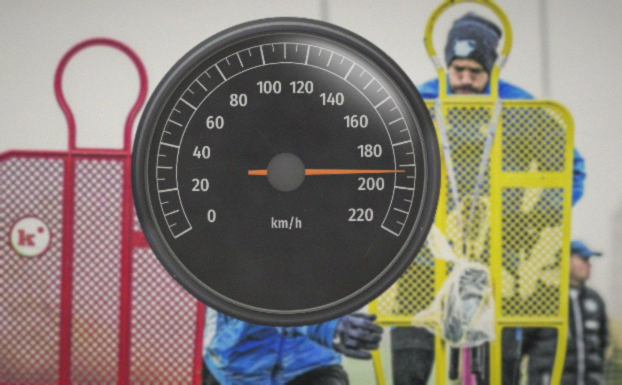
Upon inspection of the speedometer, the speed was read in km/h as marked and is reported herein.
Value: 192.5 km/h
